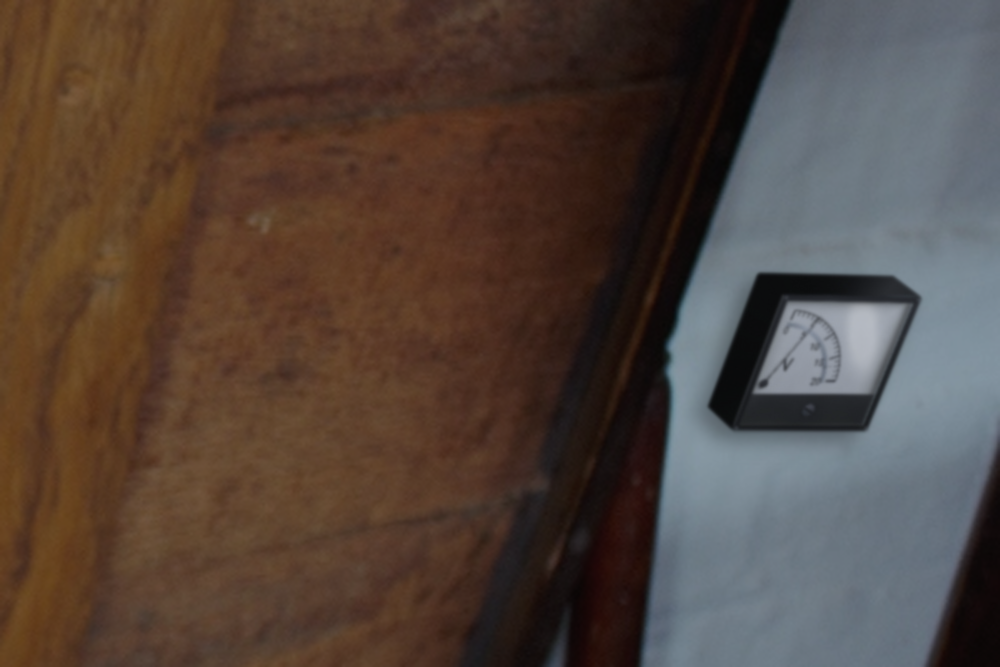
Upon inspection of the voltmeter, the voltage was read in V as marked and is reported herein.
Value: 5 V
